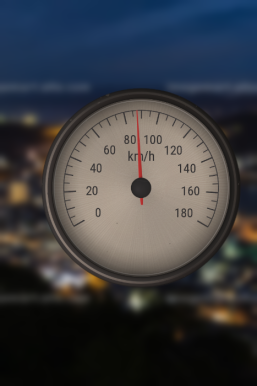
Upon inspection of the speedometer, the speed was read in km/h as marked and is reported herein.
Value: 87.5 km/h
